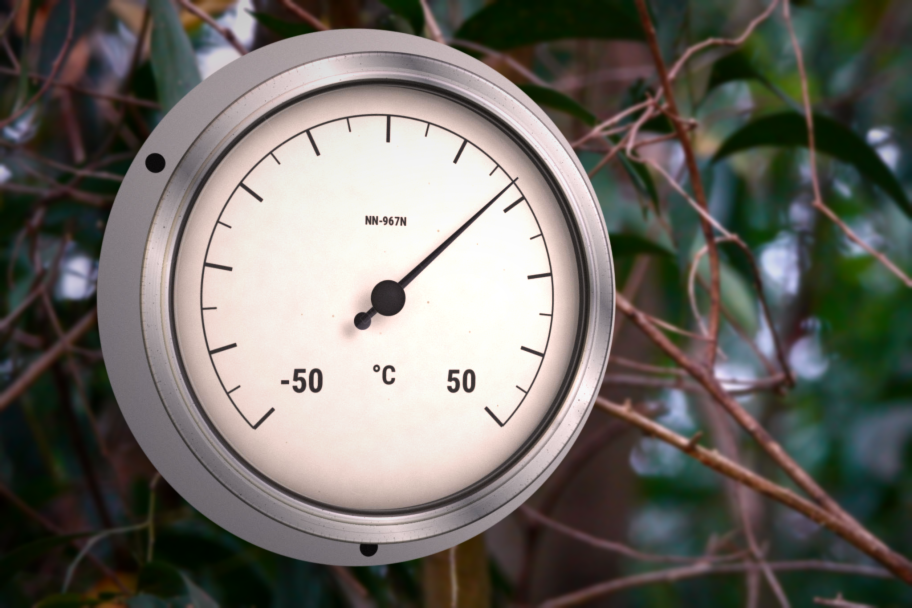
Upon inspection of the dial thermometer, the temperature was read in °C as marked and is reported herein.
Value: 17.5 °C
